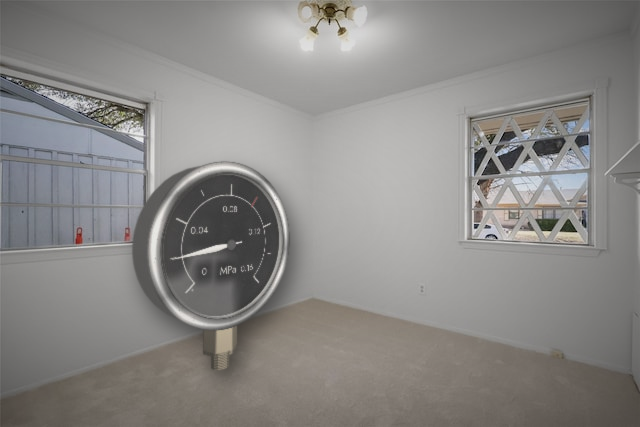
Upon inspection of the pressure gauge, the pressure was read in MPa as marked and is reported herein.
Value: 0.02 MPa
